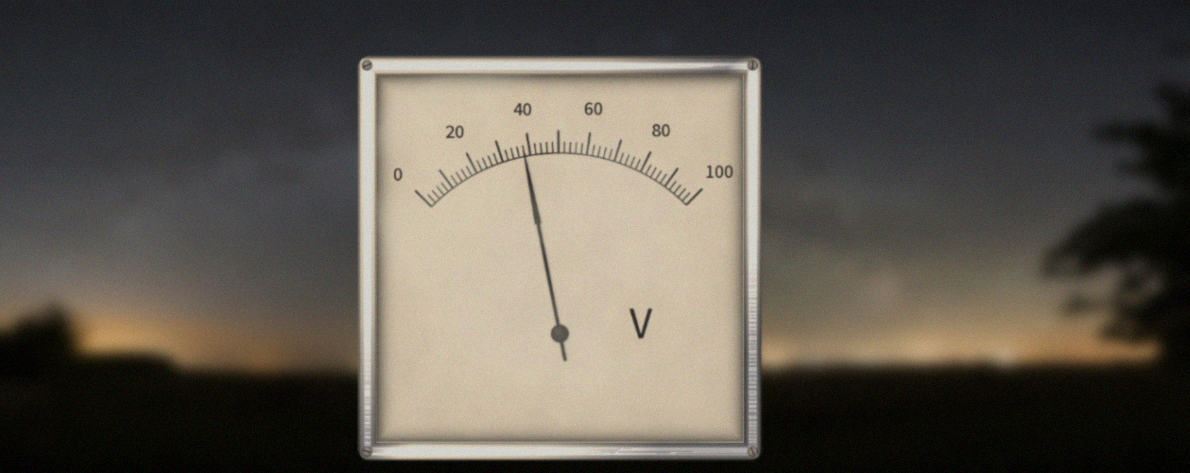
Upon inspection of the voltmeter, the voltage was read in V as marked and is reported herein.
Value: 38 V
